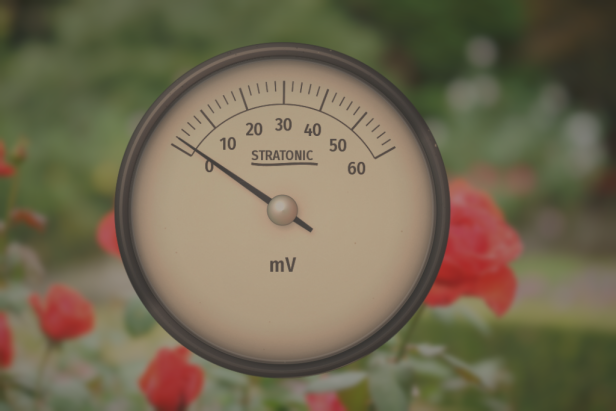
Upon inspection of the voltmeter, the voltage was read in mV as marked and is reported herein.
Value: 2 mV
